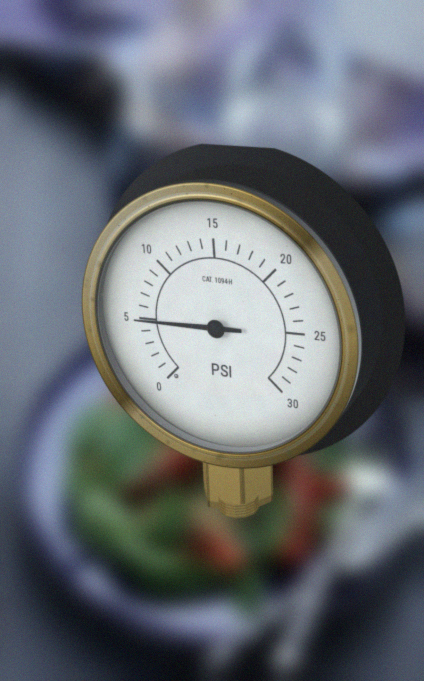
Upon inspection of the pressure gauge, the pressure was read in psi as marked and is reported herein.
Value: 5 psi
